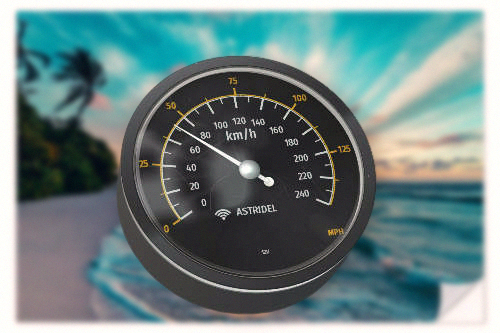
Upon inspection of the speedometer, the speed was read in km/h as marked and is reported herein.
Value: 70 km/h
